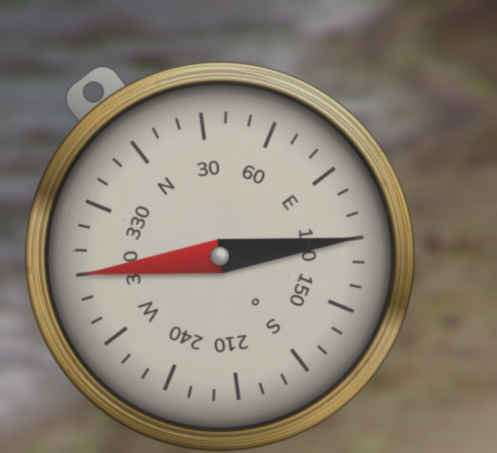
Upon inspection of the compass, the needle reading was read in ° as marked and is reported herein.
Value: 300 °
